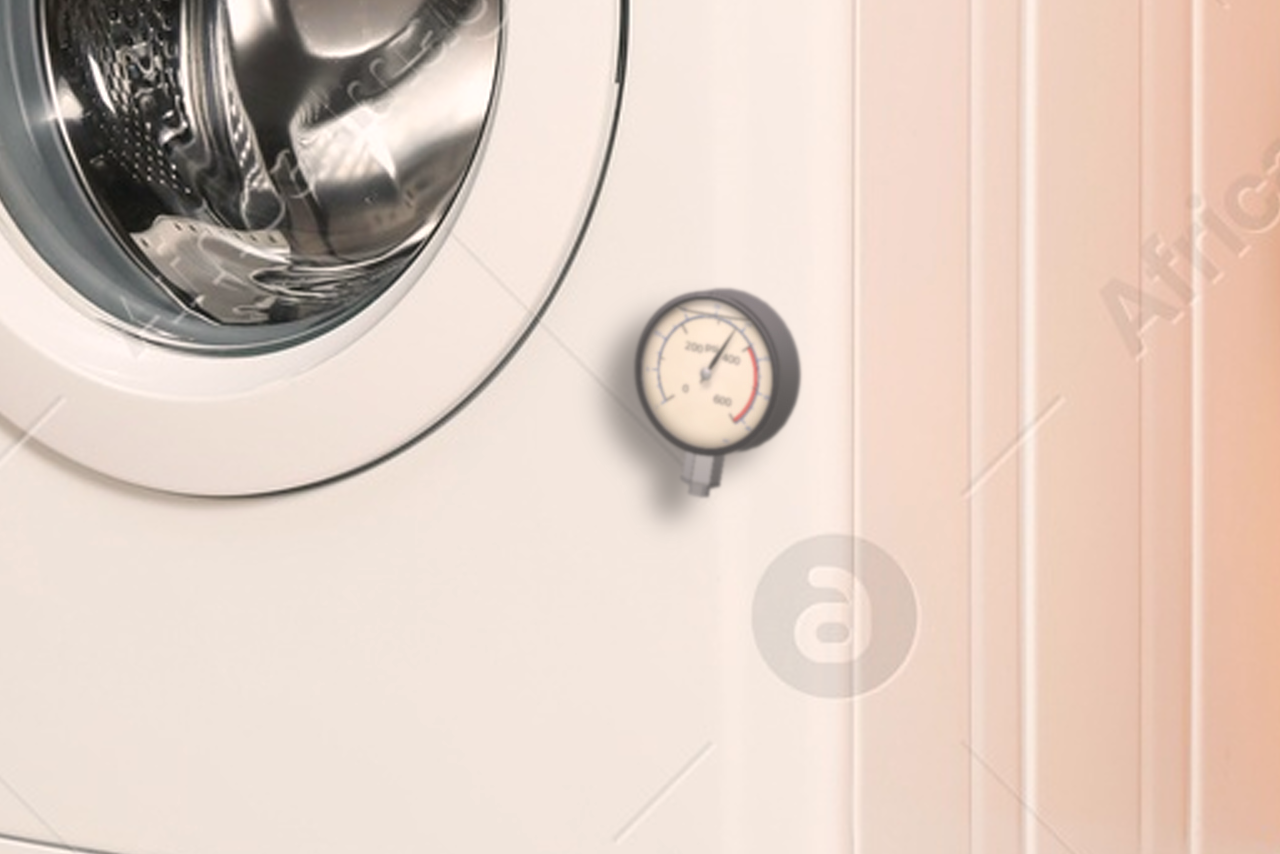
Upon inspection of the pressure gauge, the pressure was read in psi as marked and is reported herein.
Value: 350 psi
